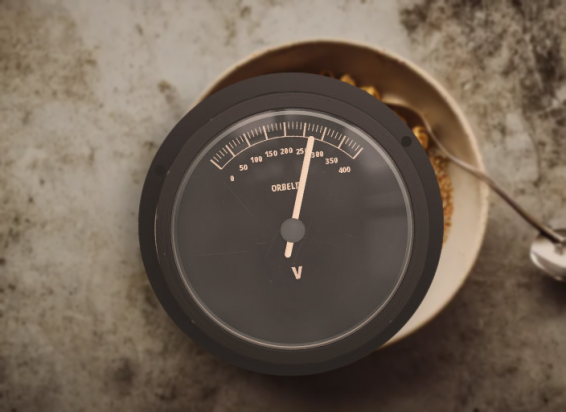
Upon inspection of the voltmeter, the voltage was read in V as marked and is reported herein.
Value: 270 V
